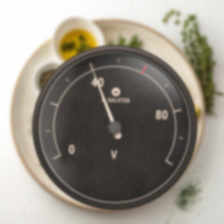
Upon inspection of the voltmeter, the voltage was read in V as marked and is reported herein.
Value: 40 V
